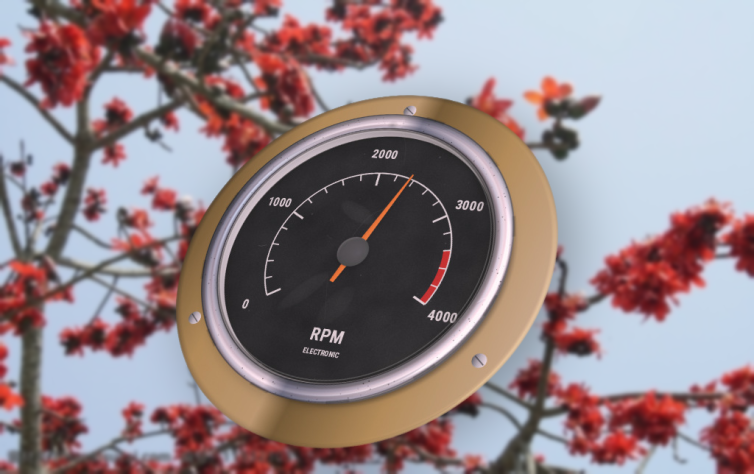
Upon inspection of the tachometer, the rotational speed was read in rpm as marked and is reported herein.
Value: 2400 rpm
